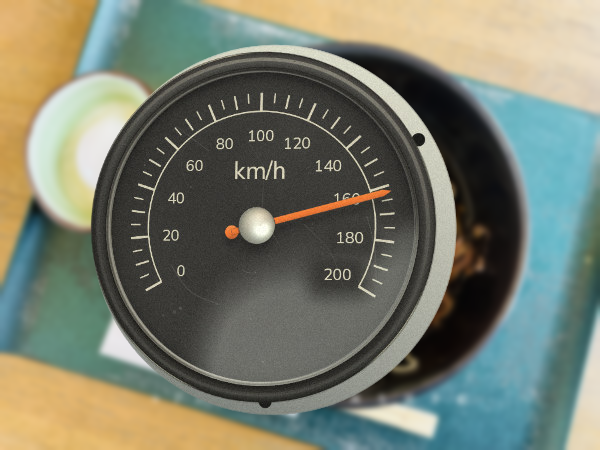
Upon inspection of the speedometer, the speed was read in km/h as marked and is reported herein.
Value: 162.5 km/h
